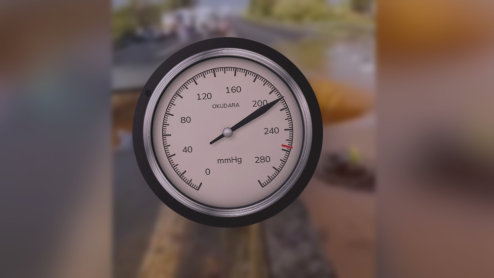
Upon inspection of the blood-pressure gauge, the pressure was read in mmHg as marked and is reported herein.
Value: 210 mmHg
